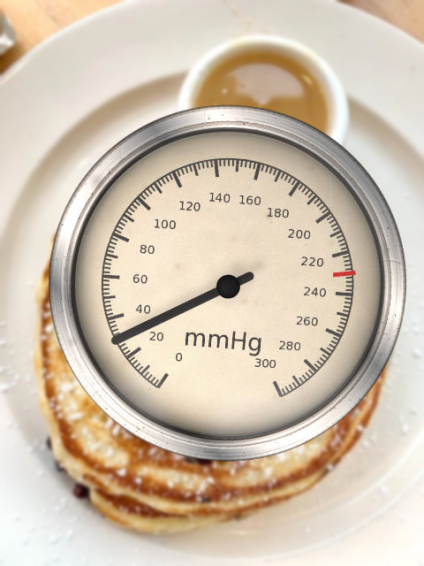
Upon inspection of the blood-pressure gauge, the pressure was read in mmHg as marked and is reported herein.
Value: 30 mmHg
